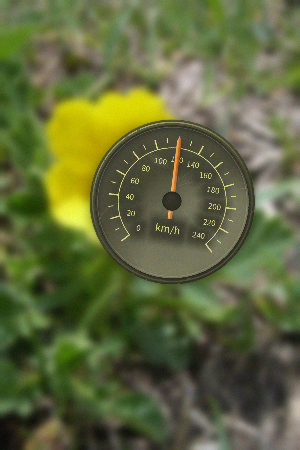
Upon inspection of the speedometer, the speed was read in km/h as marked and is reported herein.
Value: 120 km/h
